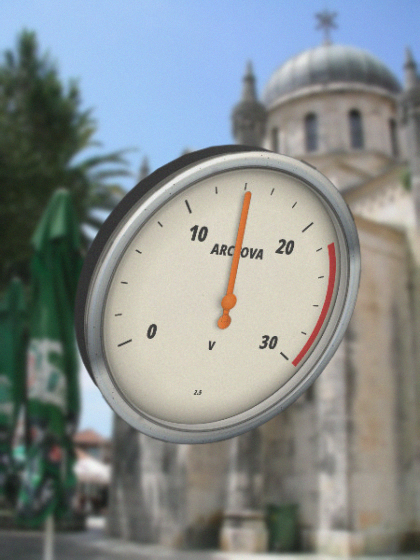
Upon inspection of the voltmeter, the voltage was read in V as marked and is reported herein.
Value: 14 V
